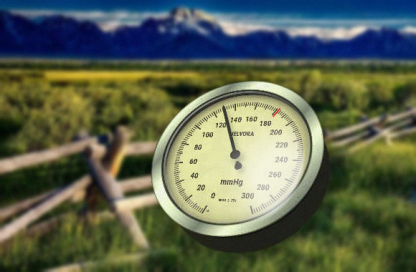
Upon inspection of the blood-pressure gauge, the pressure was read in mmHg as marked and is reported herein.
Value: 130 mmHg
